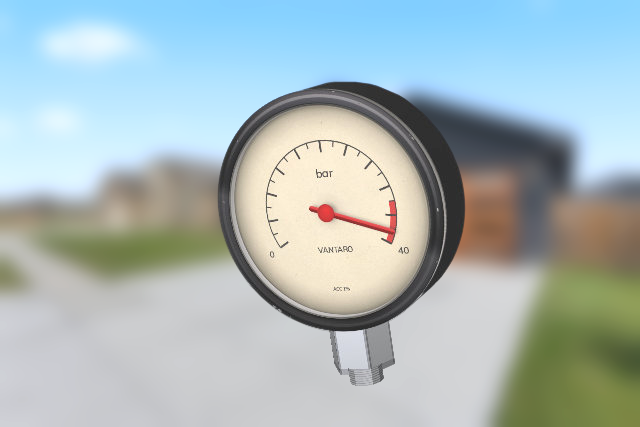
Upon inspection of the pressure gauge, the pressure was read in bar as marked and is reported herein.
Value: 38 bar
